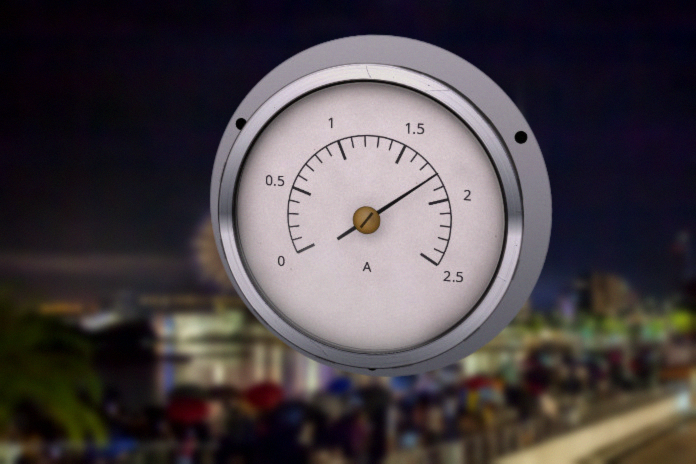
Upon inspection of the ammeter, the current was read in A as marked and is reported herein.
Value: 1.8 A
